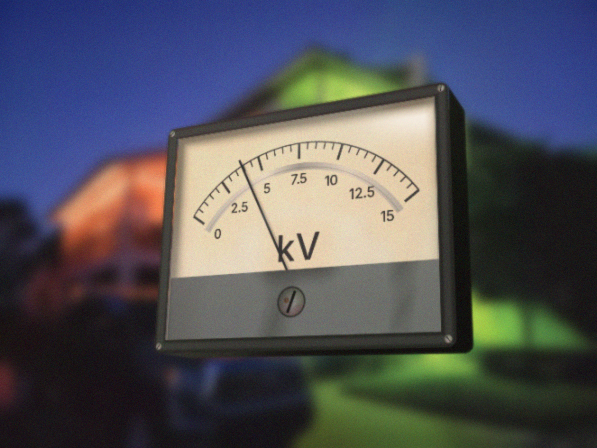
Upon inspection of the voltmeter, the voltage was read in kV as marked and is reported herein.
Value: 4 kV
